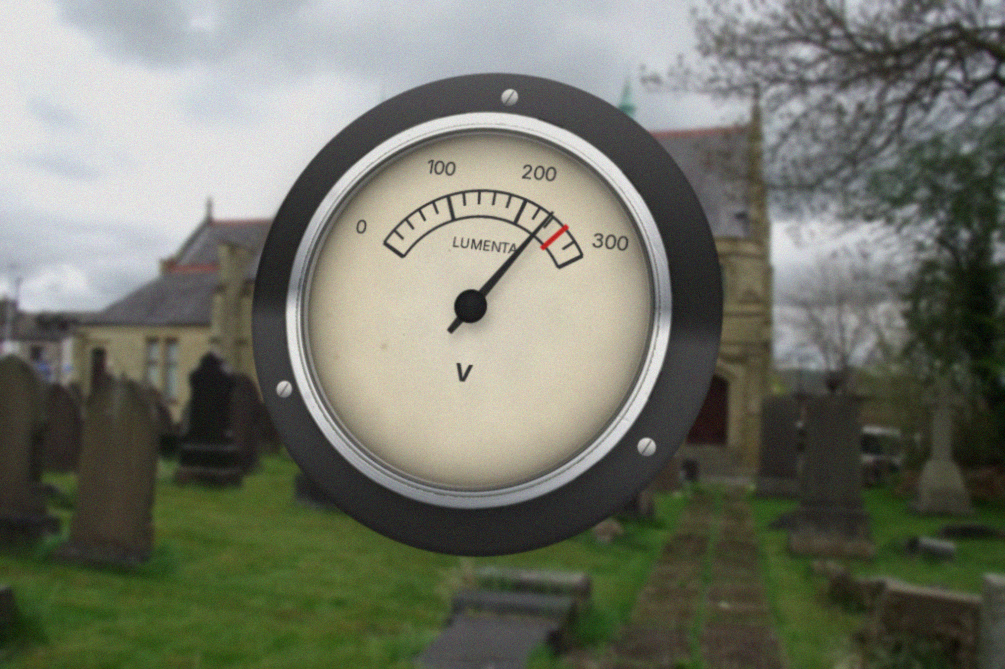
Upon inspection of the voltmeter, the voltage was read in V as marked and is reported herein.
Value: 240 V
